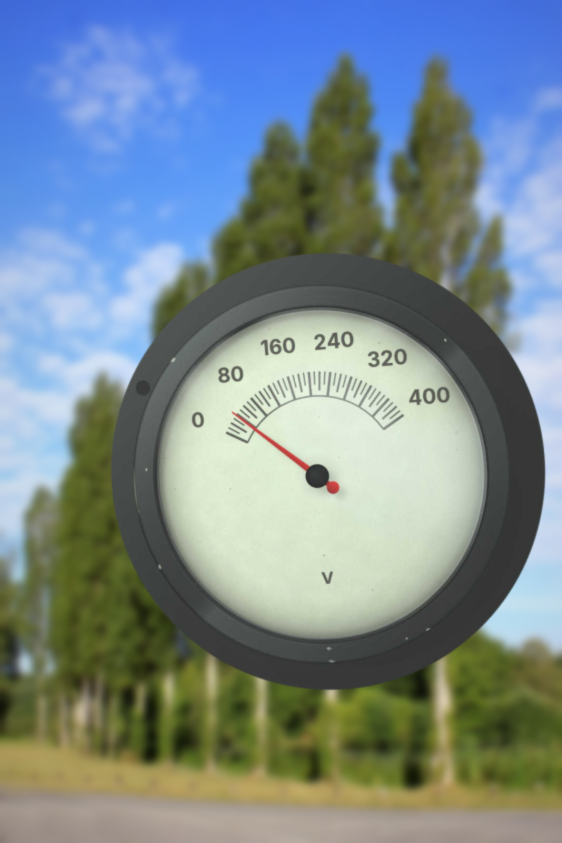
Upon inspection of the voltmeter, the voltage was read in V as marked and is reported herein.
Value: 40 V
